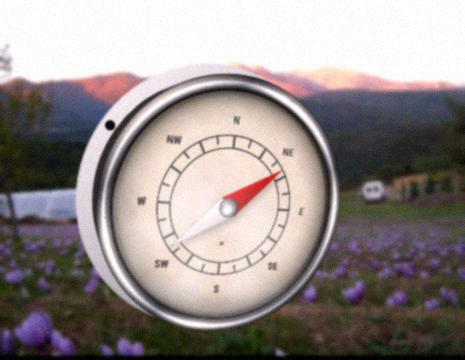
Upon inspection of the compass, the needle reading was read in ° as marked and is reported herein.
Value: 52.5 °
